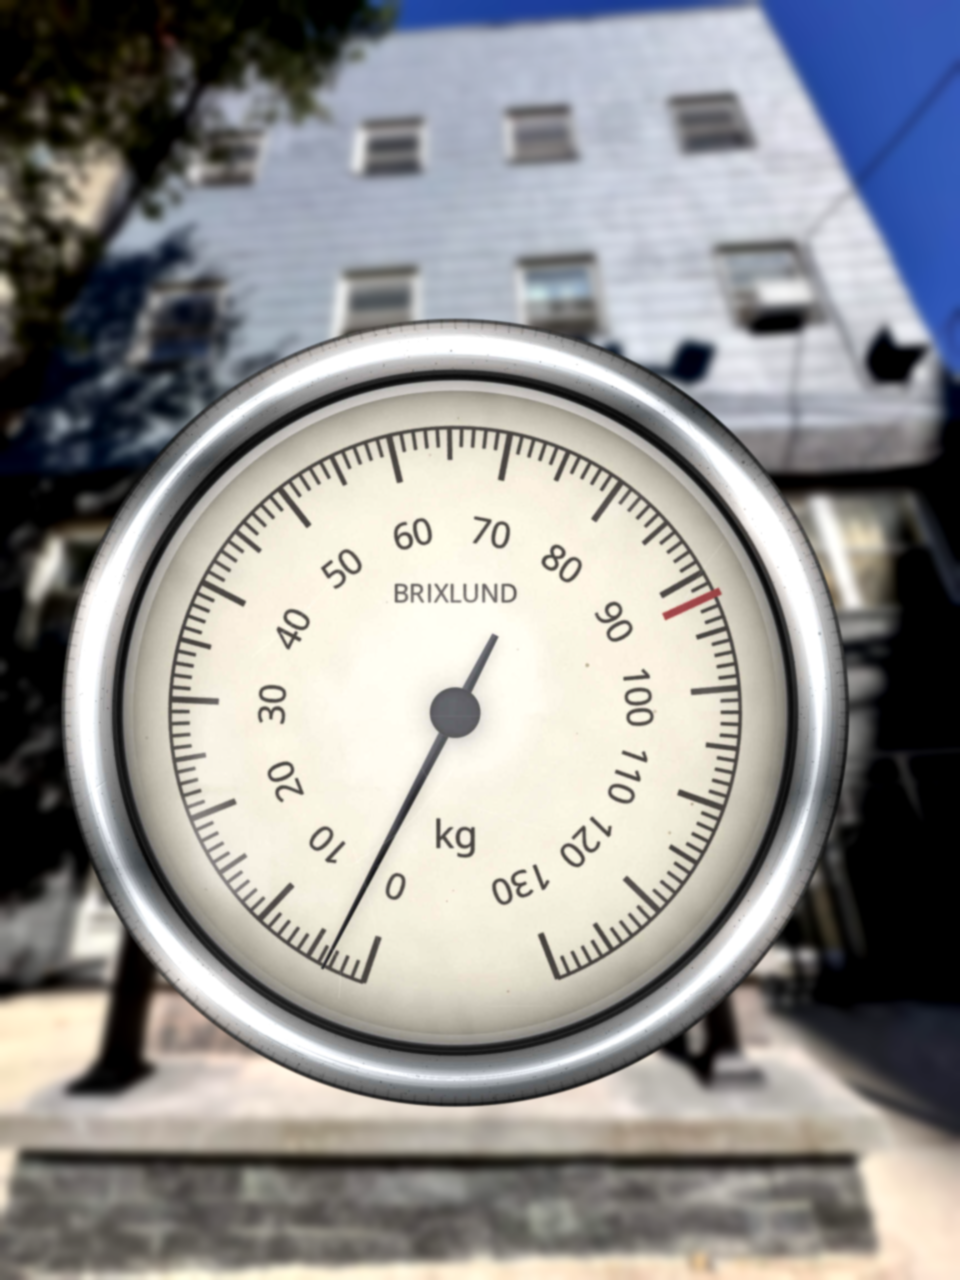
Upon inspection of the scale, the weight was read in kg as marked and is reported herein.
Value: 3.5 kg
